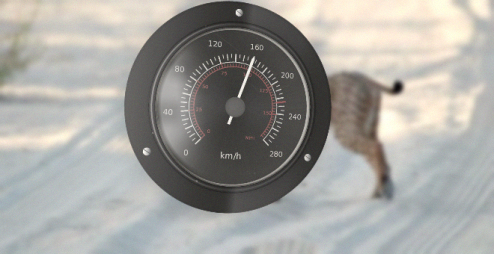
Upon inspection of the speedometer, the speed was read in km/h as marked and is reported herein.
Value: 160 km/h
